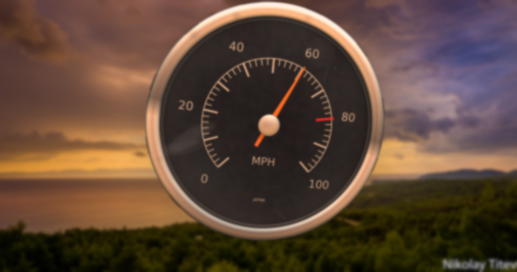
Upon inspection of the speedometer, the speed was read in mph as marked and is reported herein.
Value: 60 mph
